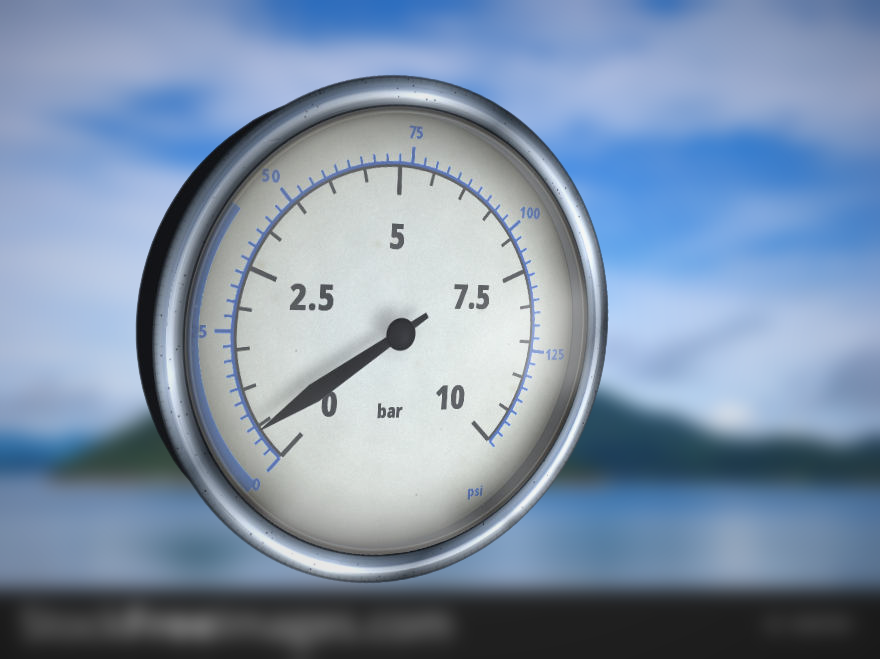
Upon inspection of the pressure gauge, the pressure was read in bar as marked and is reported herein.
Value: 0.5 bar
